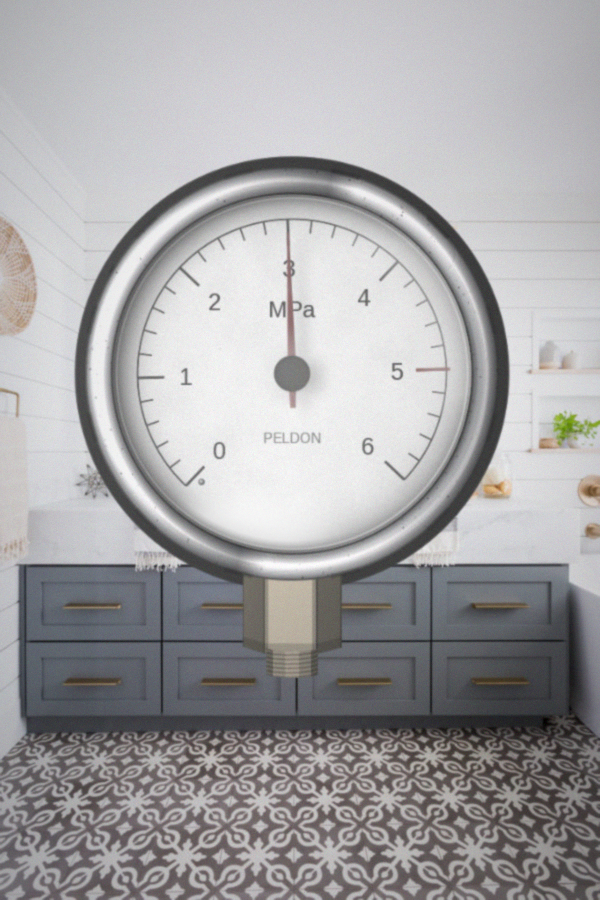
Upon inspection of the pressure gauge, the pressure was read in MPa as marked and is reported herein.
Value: 3 MPa
